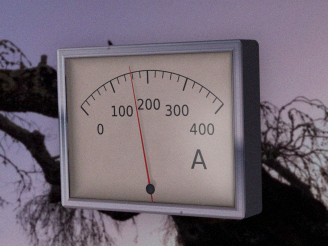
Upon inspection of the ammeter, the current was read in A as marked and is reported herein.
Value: 160 A
